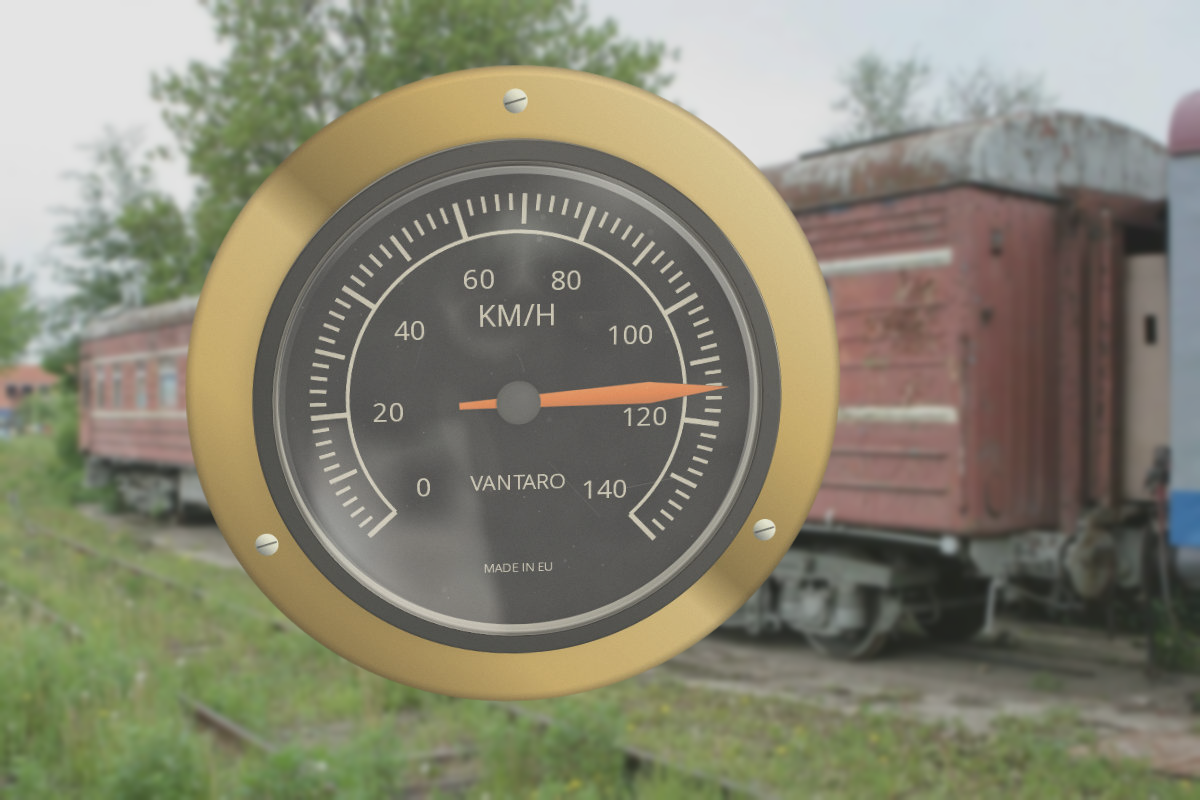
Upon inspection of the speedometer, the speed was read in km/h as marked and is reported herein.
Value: 114 km/h
